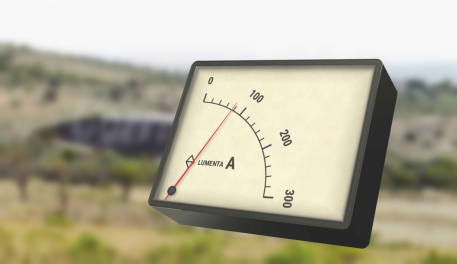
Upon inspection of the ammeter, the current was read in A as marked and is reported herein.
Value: 80 A
